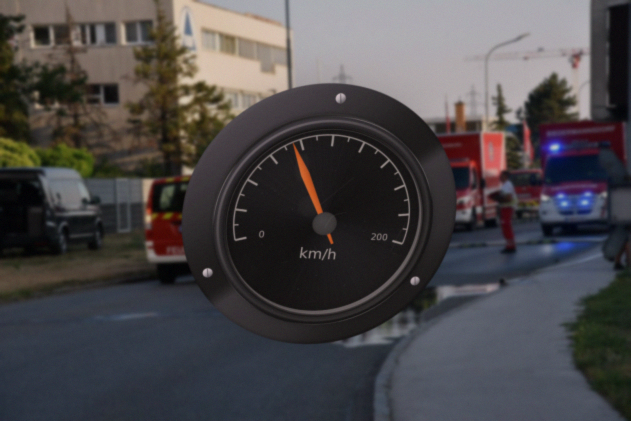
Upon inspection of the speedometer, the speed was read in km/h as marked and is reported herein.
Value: 75 km/h
